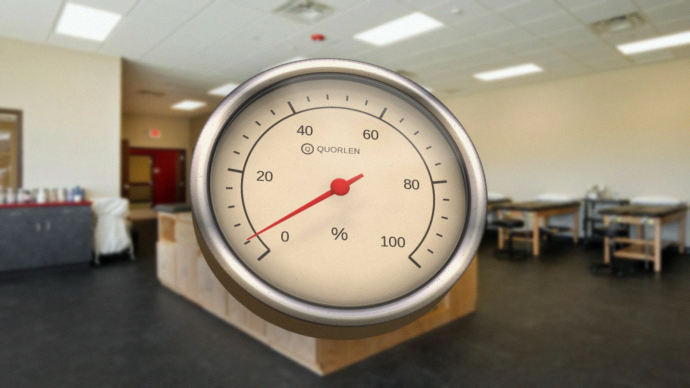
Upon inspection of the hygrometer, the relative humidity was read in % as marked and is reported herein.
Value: 4 %
